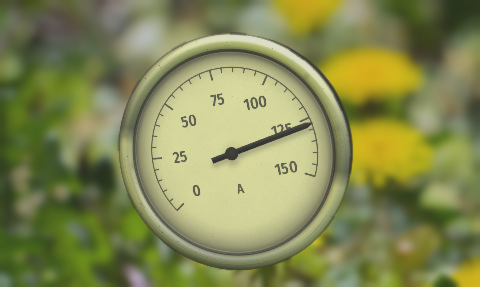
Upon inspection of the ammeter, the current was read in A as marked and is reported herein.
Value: 127.5 A
